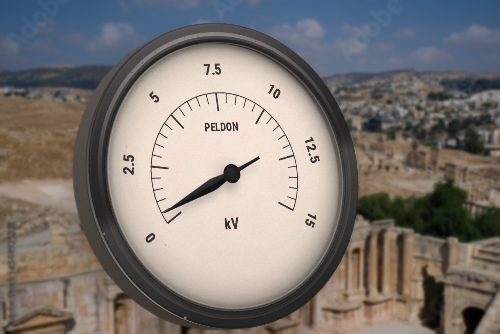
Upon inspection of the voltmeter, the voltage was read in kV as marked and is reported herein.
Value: 0.5 kV
